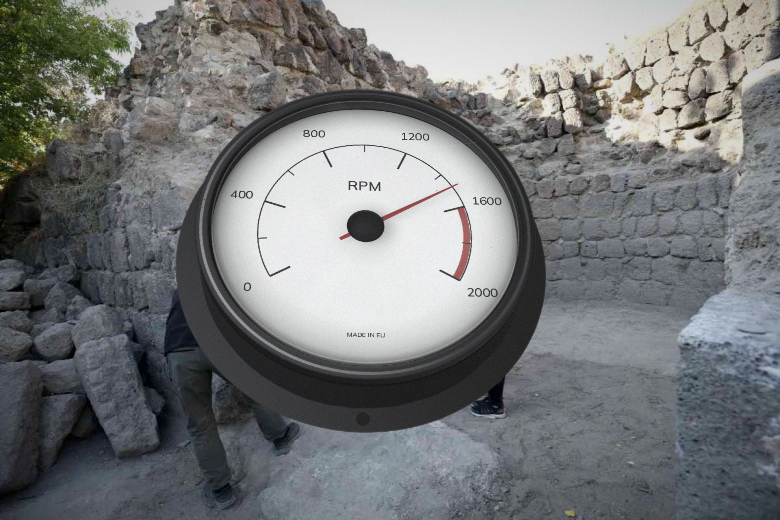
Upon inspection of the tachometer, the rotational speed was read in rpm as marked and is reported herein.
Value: 1500 rpm
